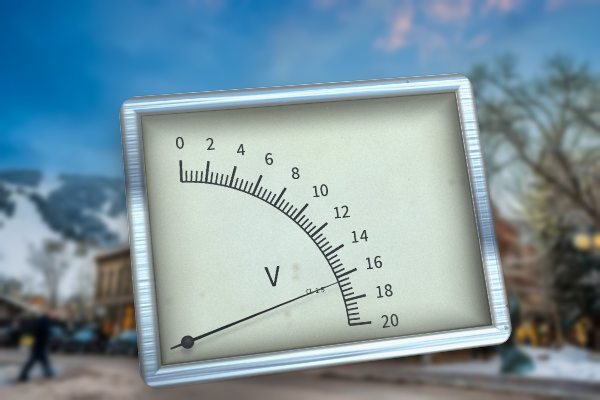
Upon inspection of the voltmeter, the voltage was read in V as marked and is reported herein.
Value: 16.4 V
